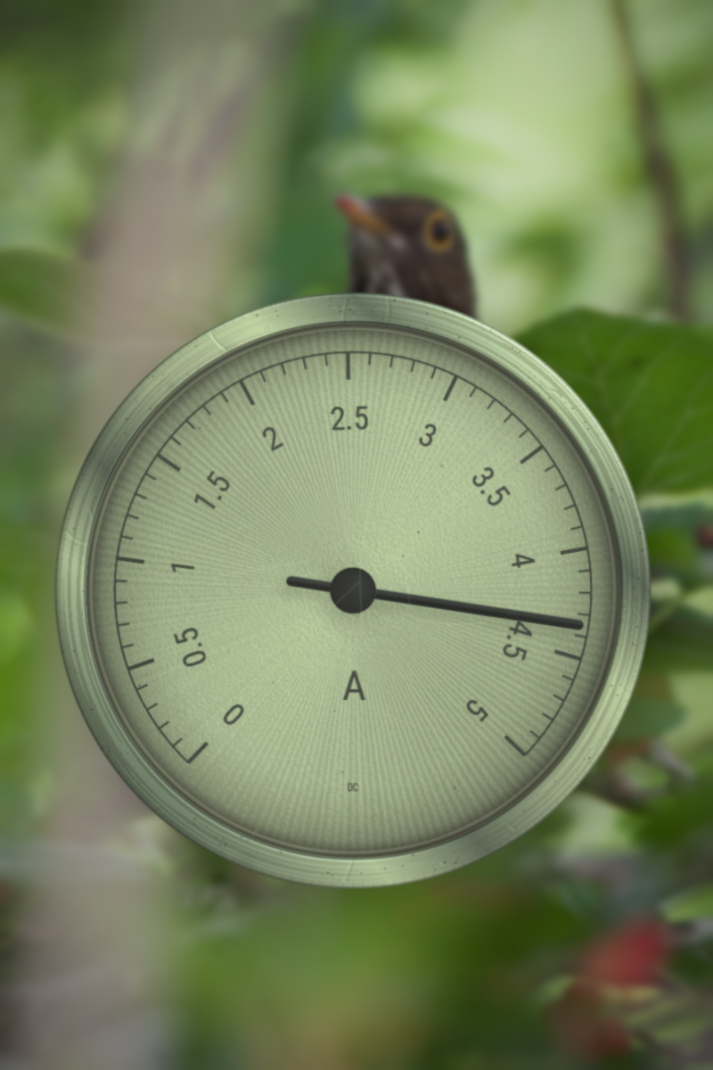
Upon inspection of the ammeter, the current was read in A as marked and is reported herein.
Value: 4.35 A
